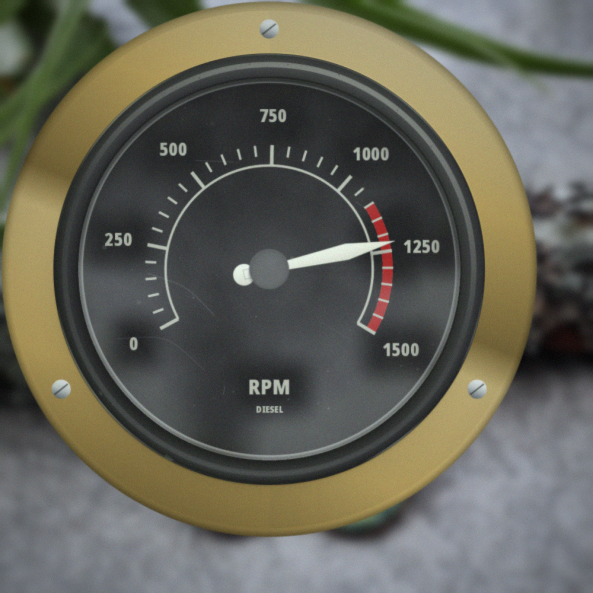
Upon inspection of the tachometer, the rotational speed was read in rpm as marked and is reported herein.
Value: 1225 rpm
